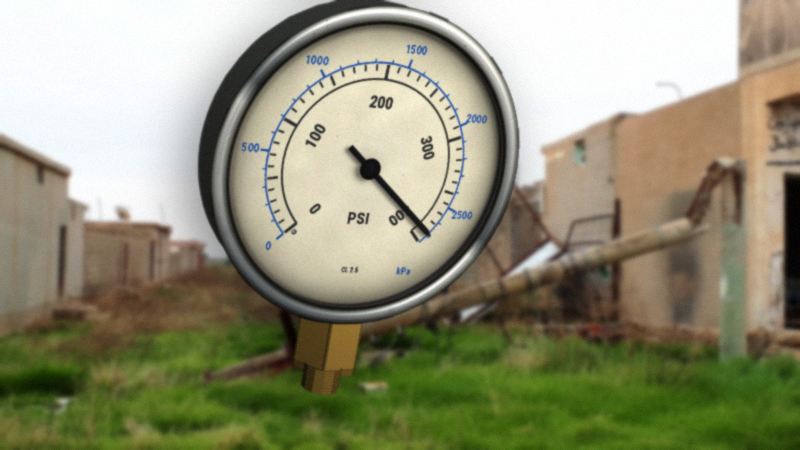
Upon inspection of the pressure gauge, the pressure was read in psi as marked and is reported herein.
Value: 390 psi
